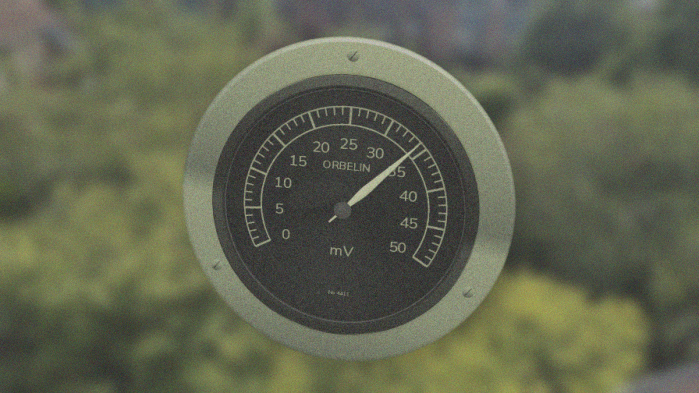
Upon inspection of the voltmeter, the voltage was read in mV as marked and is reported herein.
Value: 34 mV
